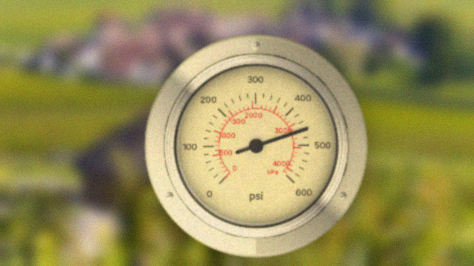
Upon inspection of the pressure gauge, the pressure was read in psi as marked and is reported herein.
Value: 460 psi
